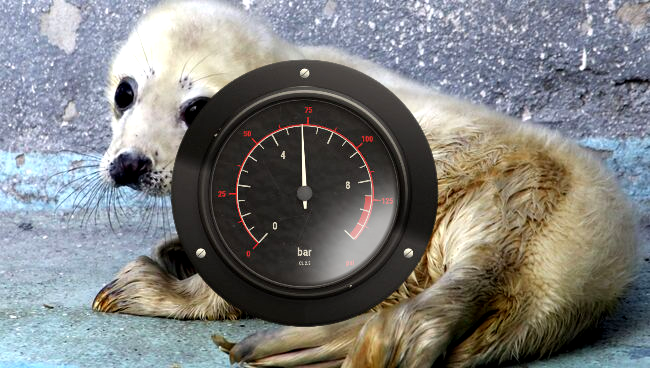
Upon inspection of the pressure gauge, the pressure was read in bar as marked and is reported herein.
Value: 5 bar
